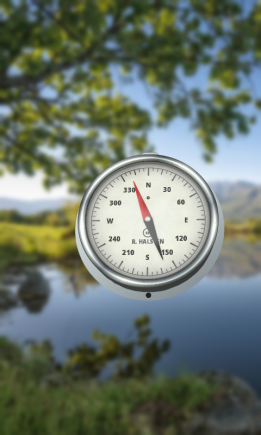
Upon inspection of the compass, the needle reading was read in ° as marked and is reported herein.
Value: 340 °
